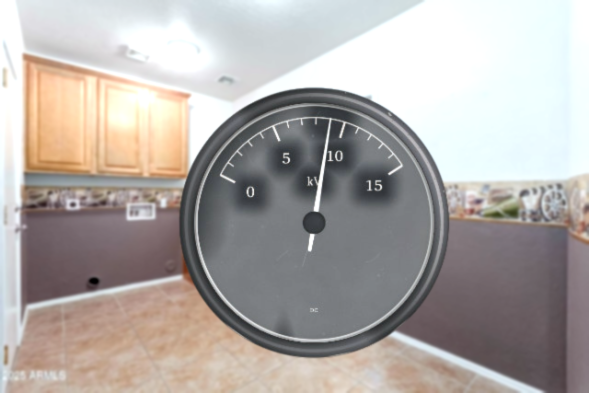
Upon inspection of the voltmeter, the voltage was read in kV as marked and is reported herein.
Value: 9 kV
